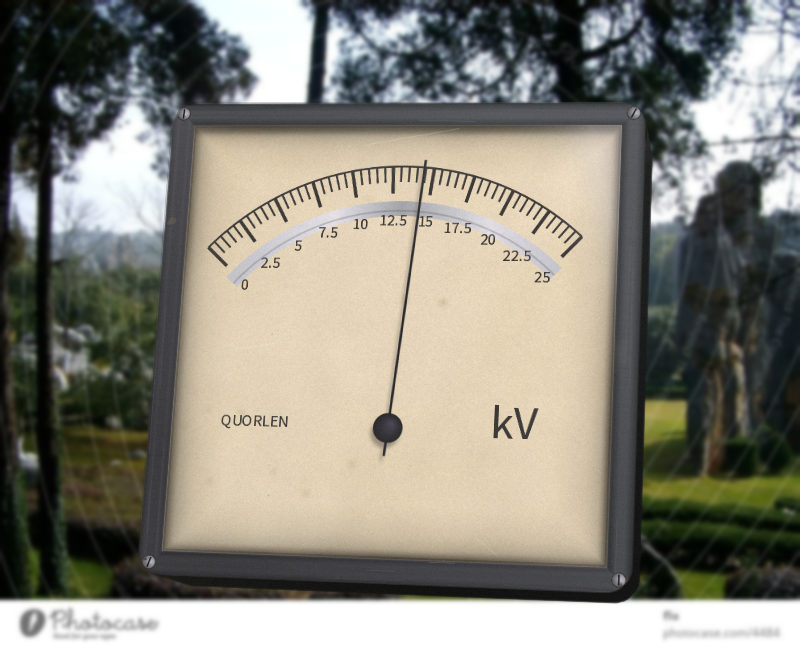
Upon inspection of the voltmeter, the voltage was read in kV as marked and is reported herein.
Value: 14.5 kV
